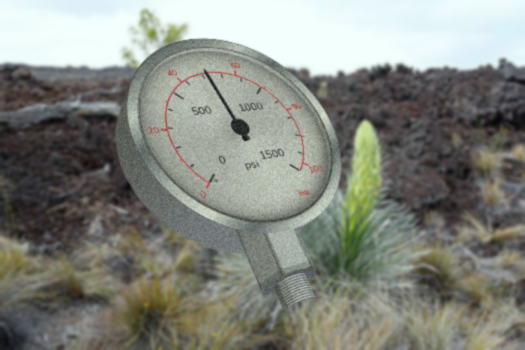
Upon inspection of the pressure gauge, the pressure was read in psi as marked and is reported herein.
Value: 700 psi
